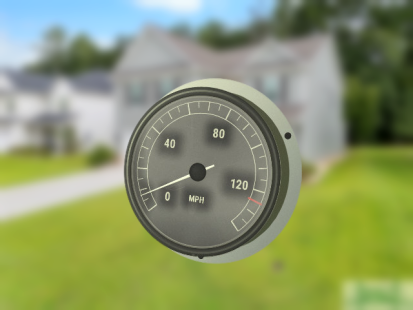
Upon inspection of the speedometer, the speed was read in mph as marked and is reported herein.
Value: 7.5 mph
